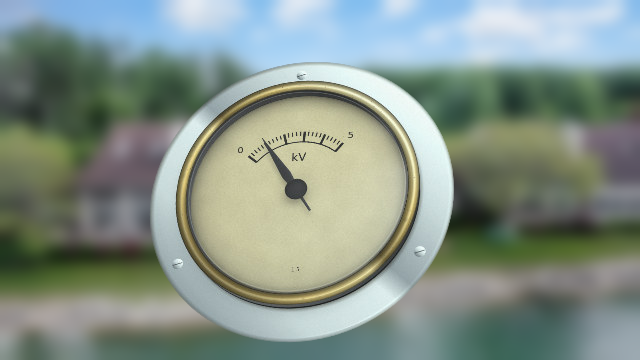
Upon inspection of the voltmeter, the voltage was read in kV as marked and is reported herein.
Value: 1 kV
